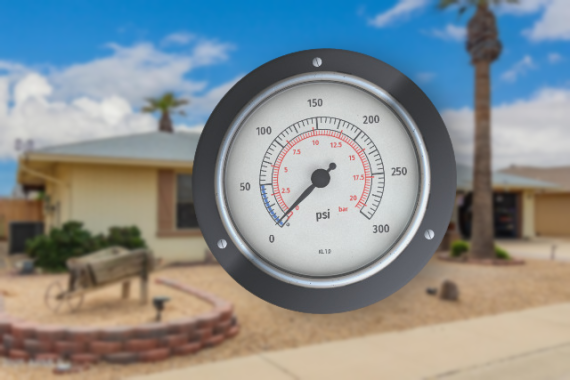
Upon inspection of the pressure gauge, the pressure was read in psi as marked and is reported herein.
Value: 5 psi
